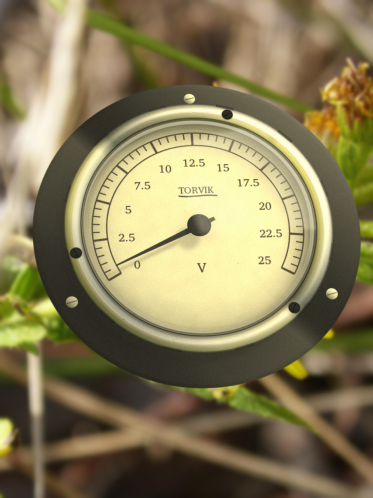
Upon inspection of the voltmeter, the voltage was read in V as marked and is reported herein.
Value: 0.5 V
